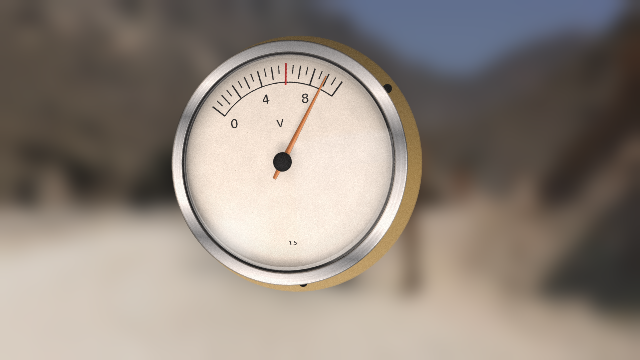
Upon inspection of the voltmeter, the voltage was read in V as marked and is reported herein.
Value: 9 V
